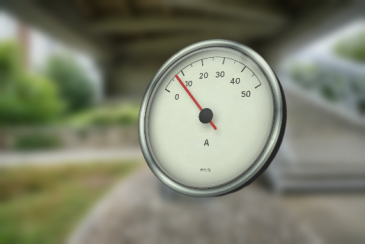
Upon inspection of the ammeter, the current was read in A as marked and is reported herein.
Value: 7.5 A
